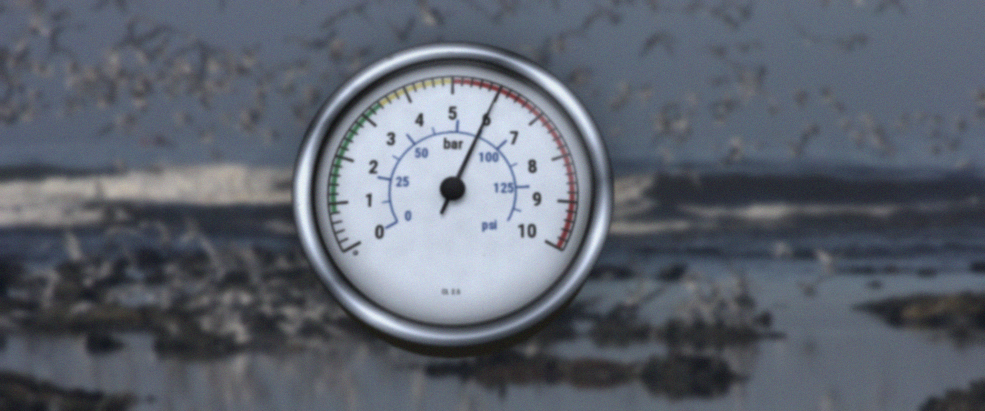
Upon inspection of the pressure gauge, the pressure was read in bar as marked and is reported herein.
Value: 6 bar
